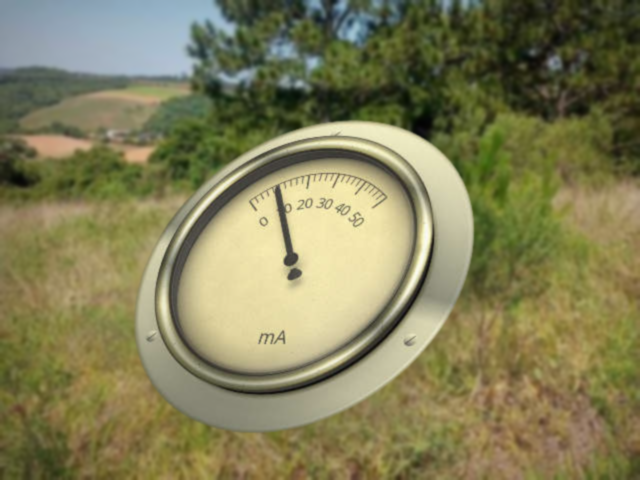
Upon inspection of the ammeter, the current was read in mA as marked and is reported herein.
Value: 10 mA
